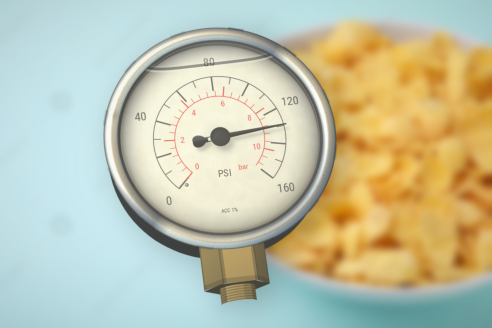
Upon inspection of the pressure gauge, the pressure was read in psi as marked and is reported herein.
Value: 130 psi
